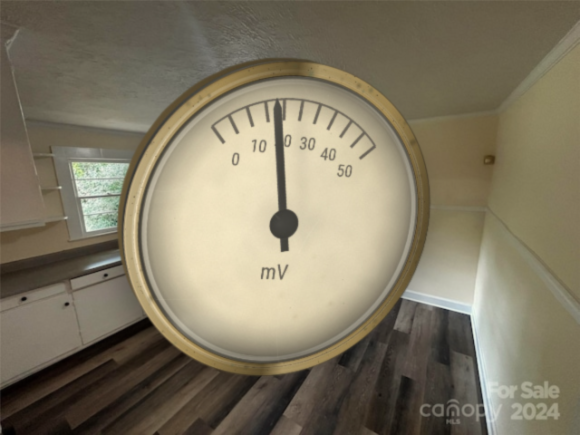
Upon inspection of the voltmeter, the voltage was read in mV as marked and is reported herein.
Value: 17.5 mV
